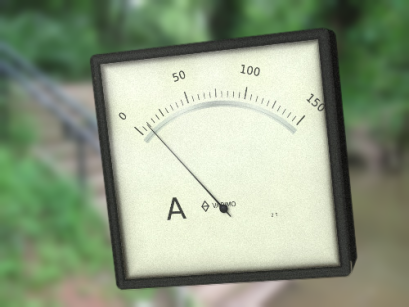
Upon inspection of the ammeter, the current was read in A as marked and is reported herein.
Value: 10 A
